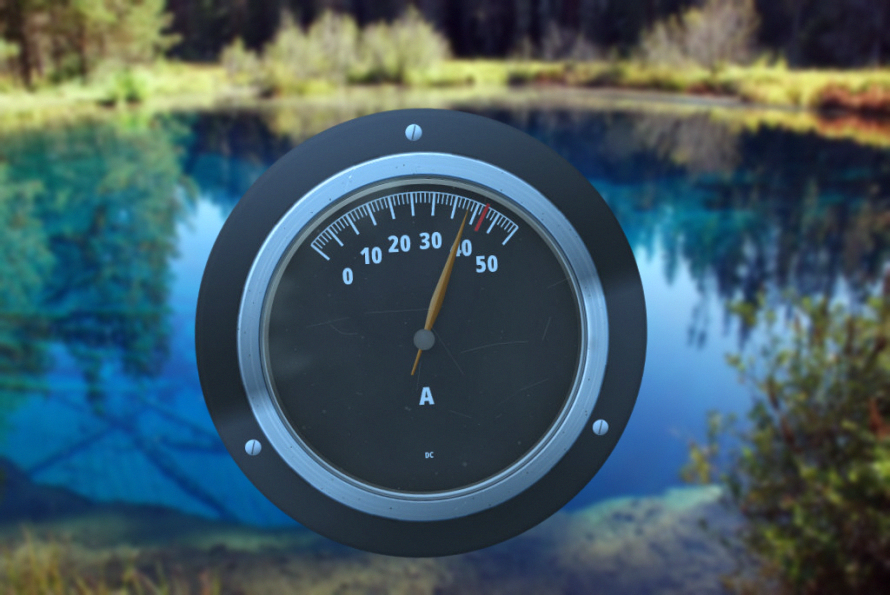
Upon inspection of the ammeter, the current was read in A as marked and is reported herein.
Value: 38 A
